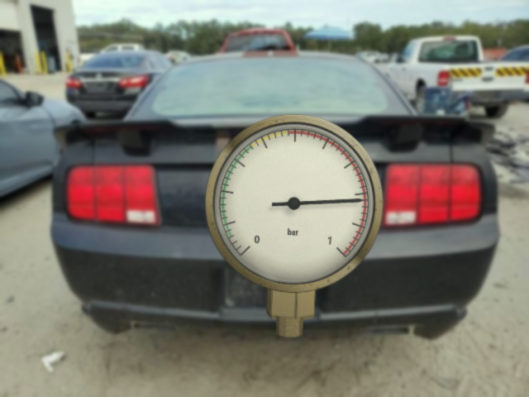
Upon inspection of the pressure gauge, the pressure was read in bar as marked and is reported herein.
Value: 0.82 bar
